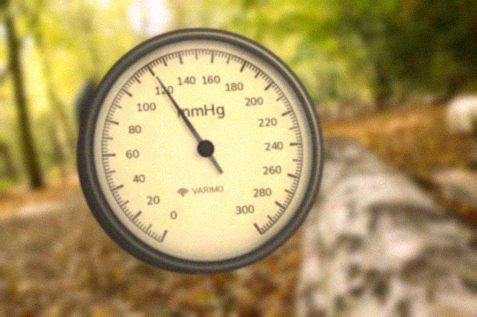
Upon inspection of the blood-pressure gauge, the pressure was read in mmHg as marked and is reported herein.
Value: 120 mmHg
